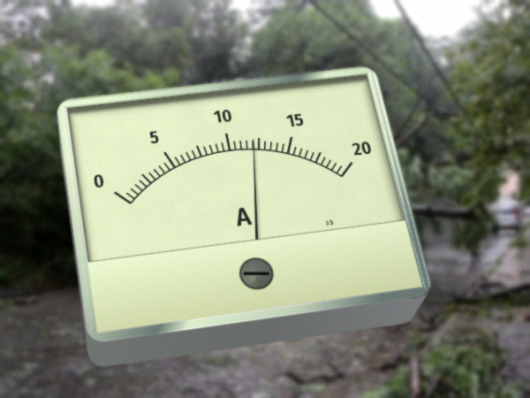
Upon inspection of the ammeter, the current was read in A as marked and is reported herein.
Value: 12 A
